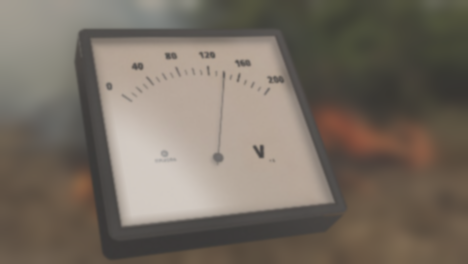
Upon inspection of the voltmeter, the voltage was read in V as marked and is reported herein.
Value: 140 V
